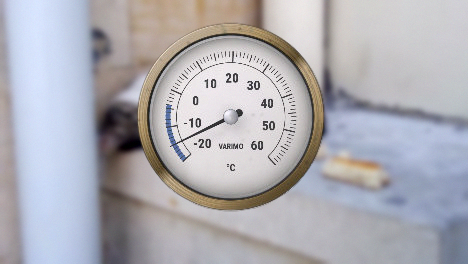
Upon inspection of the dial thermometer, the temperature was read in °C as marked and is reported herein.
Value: -15 °C
